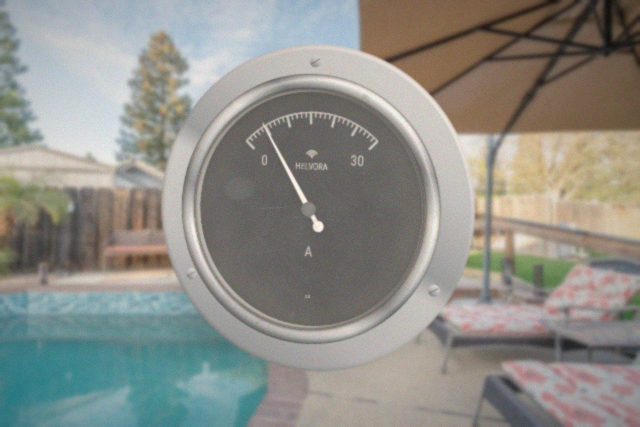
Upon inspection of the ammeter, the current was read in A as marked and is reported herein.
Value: 5 A
